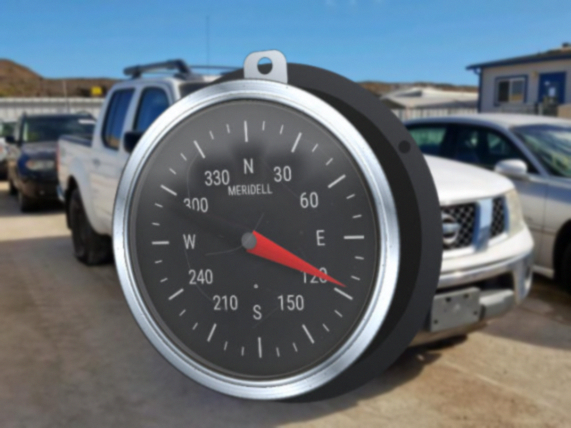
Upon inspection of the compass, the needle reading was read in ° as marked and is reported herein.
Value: 115 °
